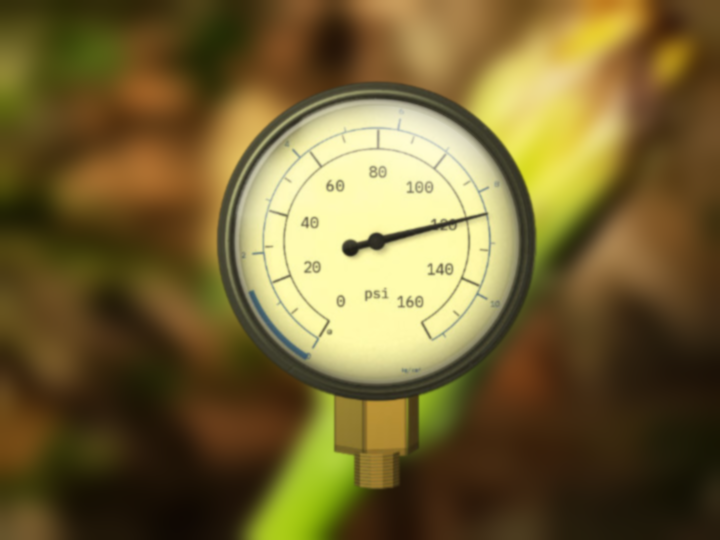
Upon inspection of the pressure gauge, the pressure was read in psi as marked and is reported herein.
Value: 120 psi
